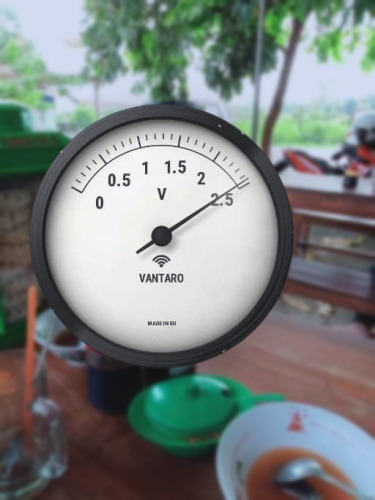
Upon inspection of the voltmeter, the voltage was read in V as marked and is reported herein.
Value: 2.45 V
